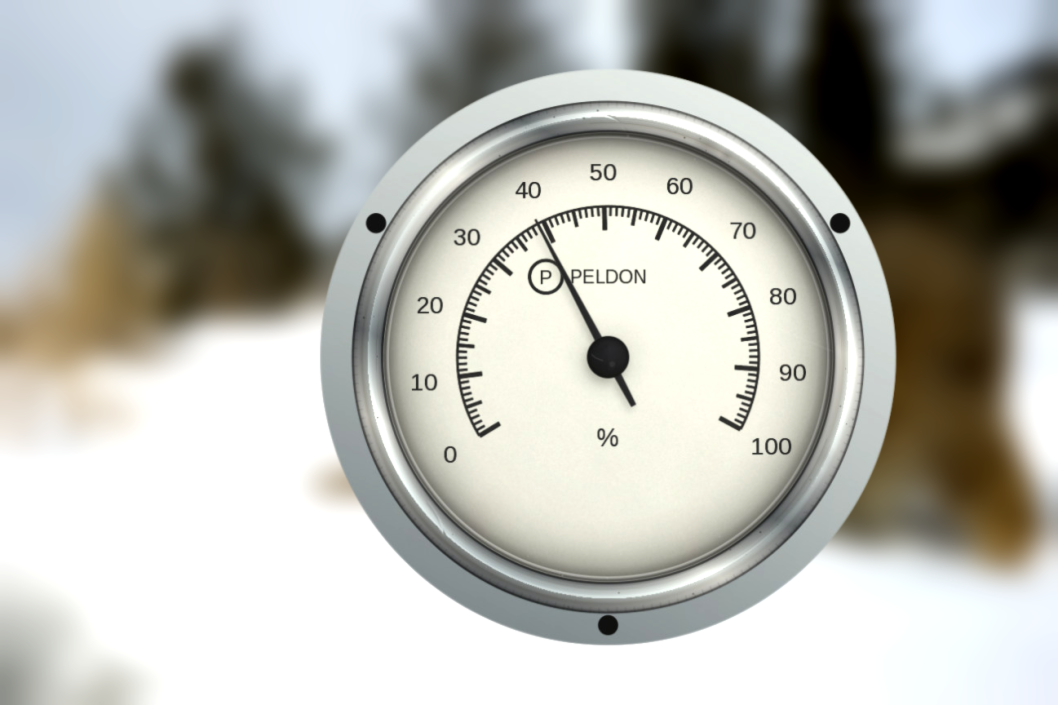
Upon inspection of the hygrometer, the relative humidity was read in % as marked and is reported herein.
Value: 39 %
